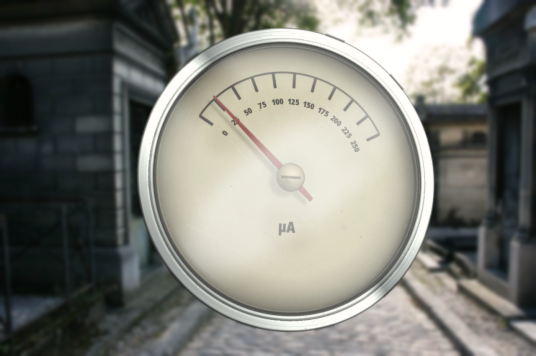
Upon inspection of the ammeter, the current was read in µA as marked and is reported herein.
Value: 25 µA
